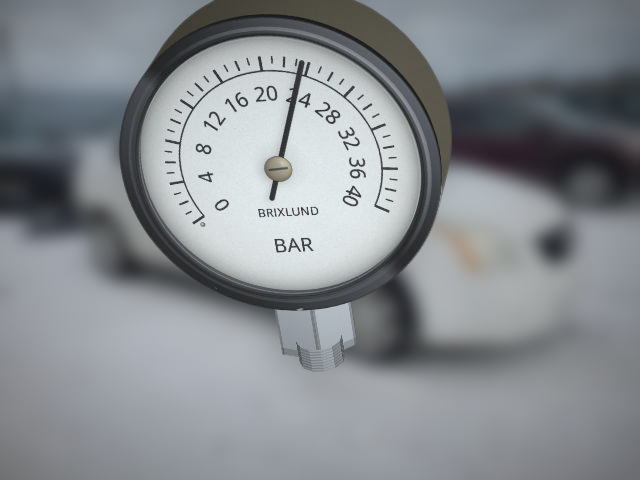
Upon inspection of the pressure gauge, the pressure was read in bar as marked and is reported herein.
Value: 23.5 bar
